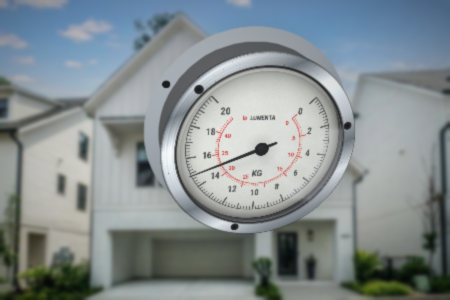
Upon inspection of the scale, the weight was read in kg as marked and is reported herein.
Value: 15 kg
